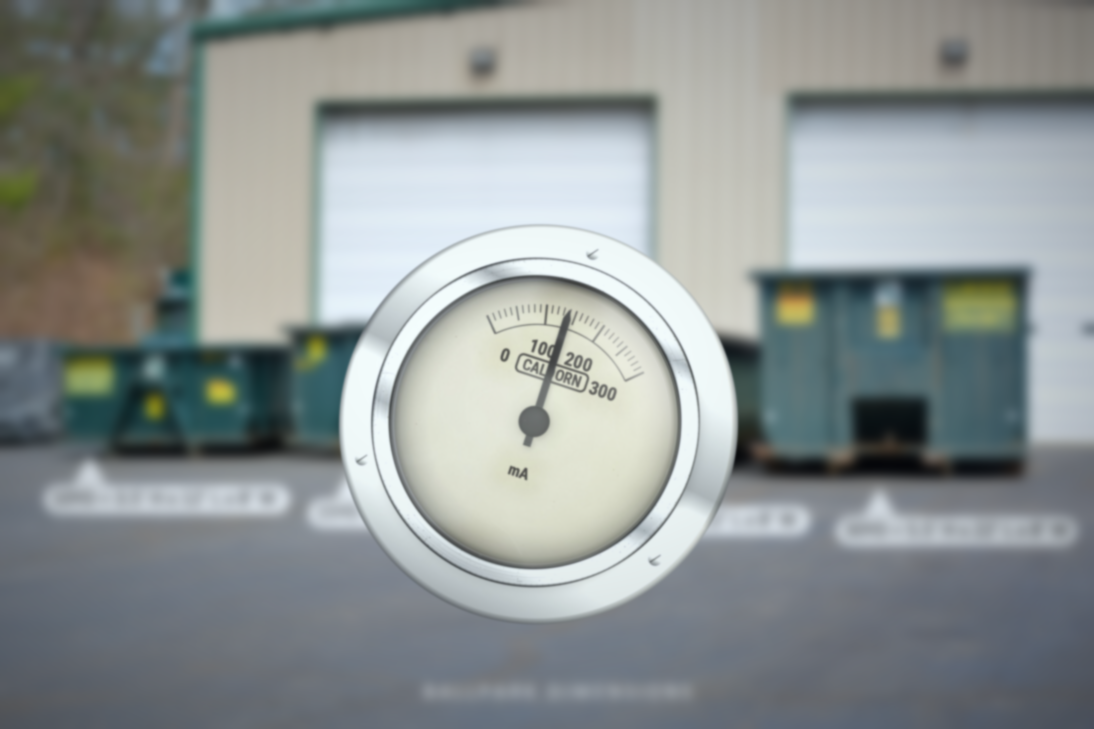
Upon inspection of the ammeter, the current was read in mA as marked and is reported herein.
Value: 140 mA
